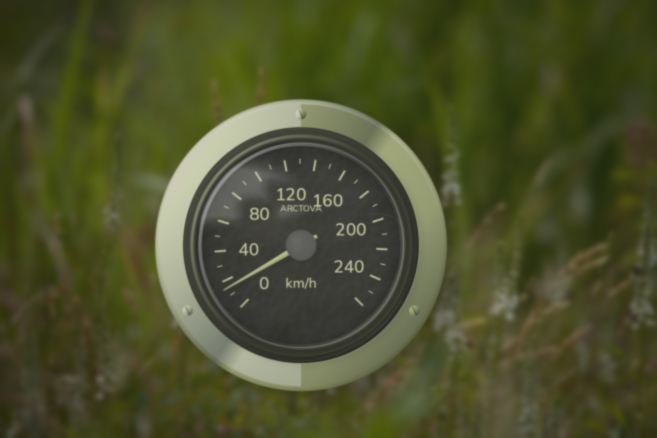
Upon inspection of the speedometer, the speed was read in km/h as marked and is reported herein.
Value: 15 km/h
